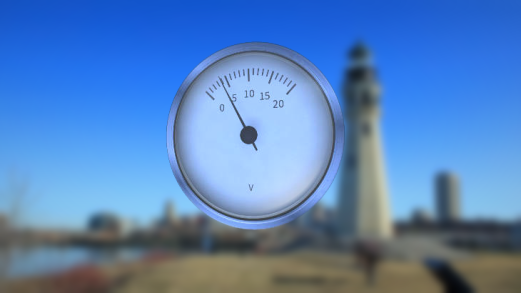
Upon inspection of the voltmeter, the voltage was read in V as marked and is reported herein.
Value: 4 V
